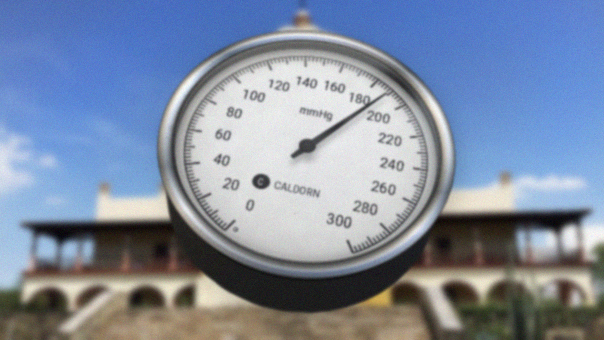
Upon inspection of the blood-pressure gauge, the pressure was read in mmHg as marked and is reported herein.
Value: 190 mmHg
